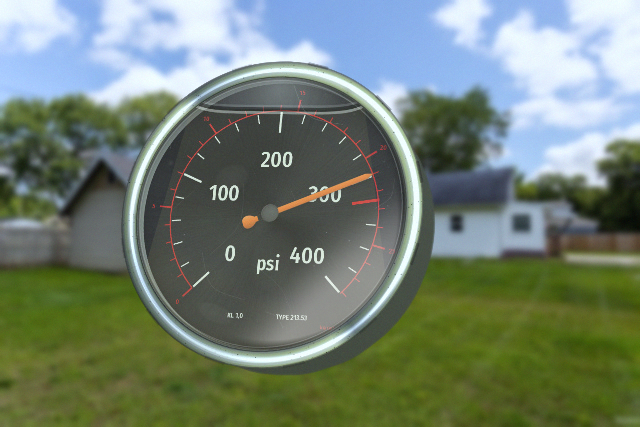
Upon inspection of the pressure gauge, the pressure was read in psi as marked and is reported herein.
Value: 300 psi
